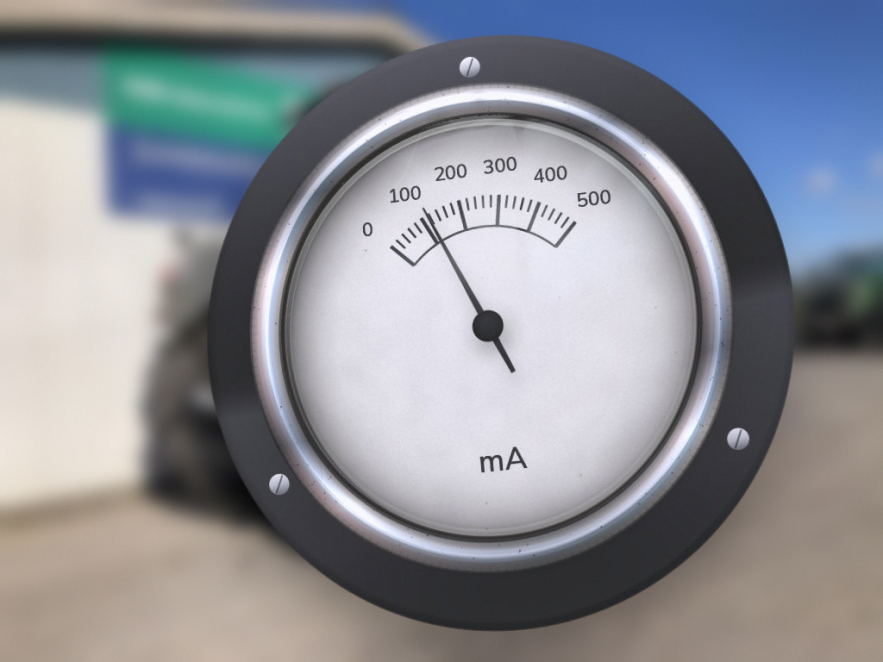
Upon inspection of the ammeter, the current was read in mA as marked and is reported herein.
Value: 120 mA
